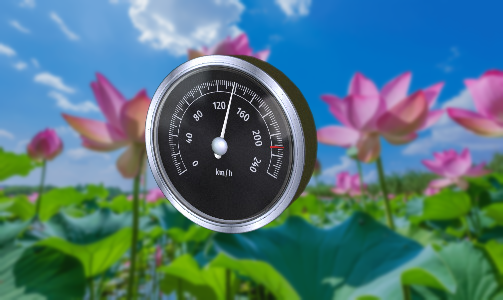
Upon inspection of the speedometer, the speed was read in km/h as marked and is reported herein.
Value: 140 km/h
